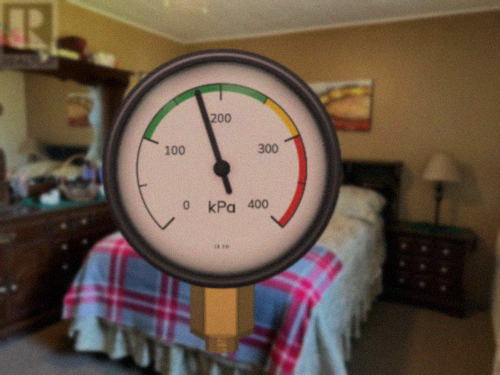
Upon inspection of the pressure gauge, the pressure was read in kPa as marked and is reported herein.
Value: 175 kPa
